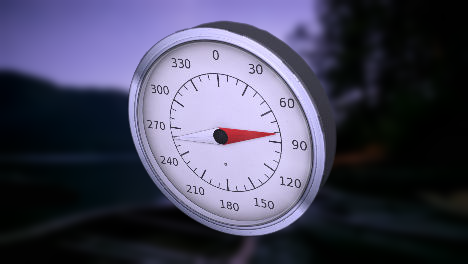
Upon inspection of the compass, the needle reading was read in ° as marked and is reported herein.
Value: 80 °
